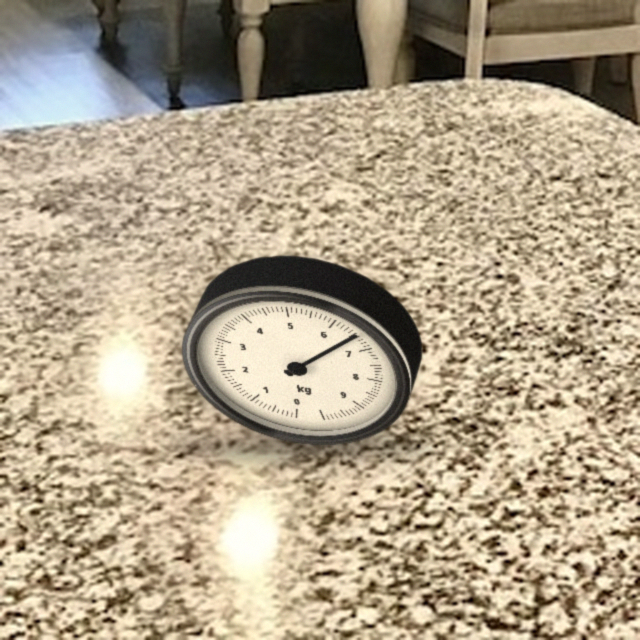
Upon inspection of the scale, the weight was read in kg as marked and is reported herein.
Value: 6.5 kg
